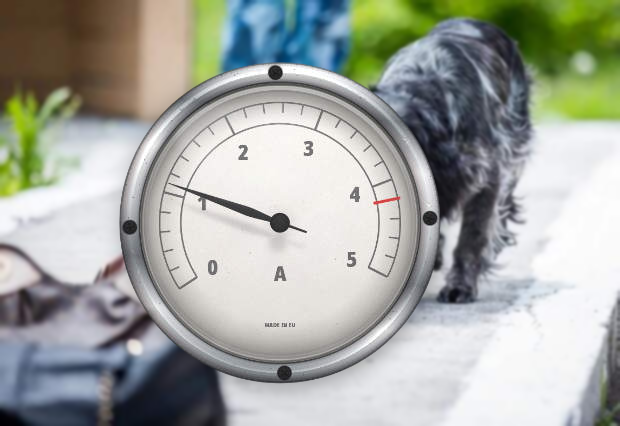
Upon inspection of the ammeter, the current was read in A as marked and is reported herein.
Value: 1.1 A
